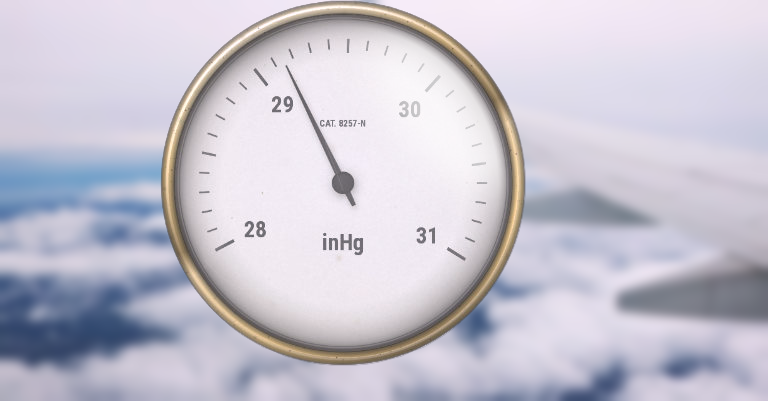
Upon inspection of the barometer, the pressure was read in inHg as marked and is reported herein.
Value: 29.15 inHg
